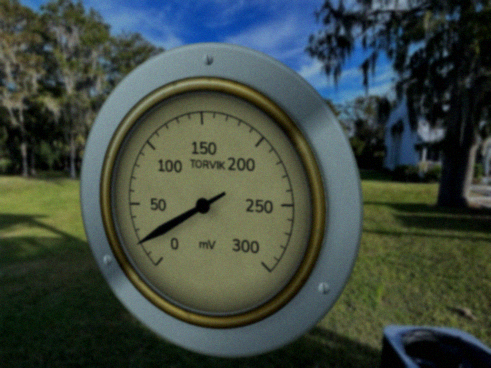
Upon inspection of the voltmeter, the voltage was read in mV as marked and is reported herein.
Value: 20 mV
